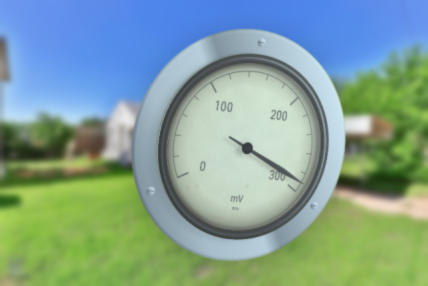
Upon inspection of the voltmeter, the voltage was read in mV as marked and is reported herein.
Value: 290 mV
